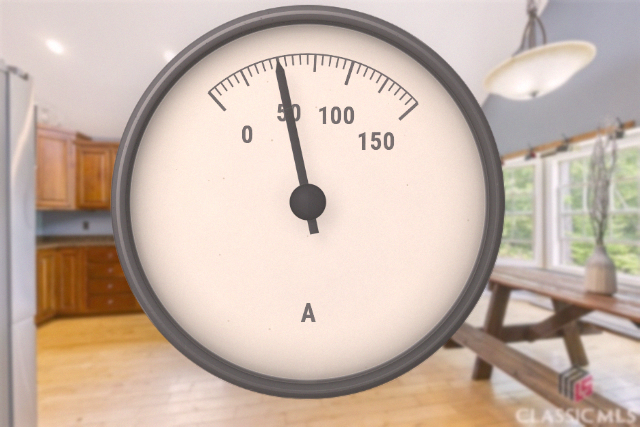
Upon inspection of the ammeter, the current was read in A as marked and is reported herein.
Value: 50 A
